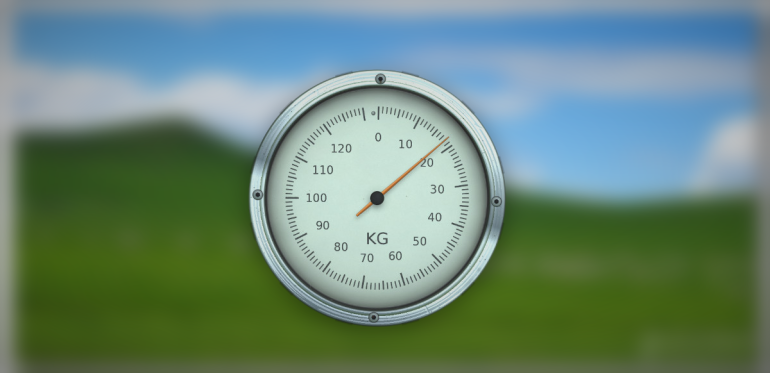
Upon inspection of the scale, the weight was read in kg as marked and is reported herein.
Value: 18 kg
